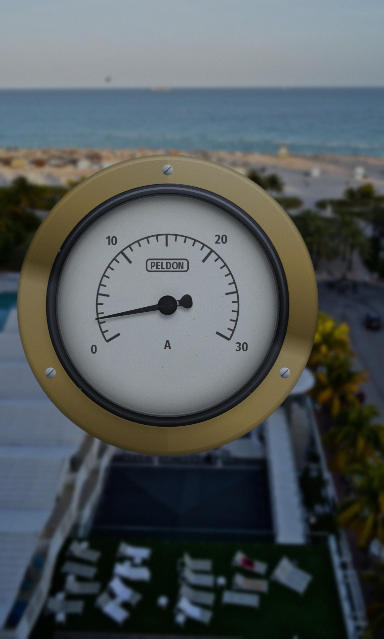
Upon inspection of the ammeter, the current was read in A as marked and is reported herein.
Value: 2.5 A
